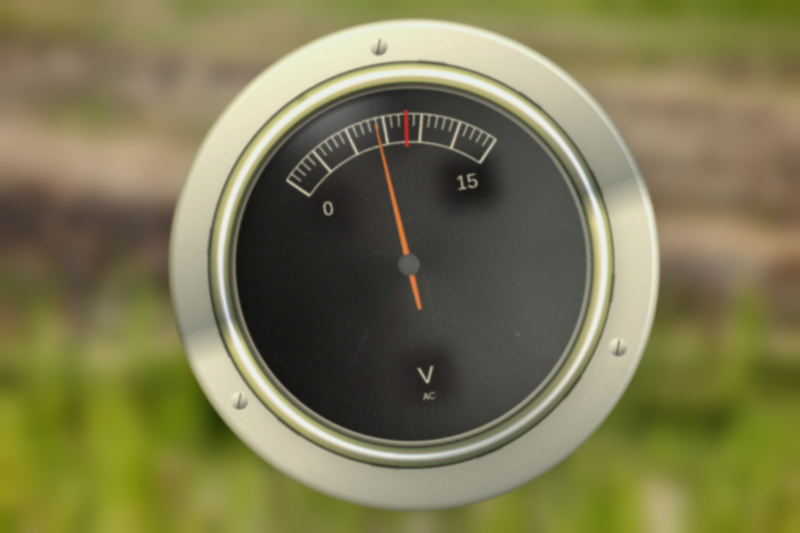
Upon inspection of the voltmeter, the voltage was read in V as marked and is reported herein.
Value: 7 V
